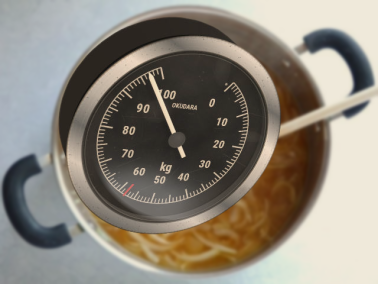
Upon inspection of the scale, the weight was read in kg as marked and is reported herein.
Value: 97 kg
